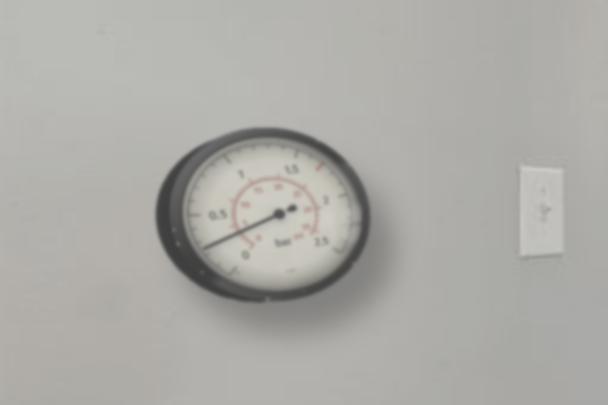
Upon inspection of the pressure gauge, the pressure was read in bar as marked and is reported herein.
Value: 0.25 bar
